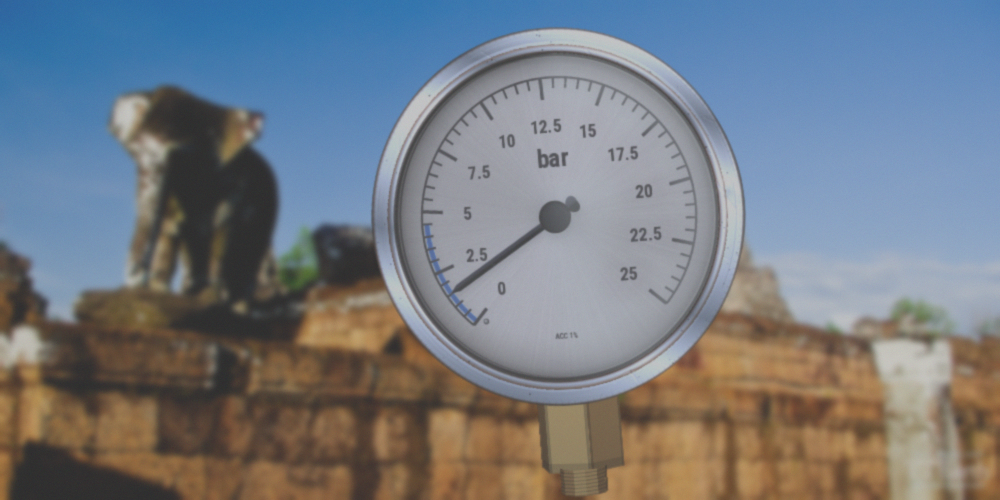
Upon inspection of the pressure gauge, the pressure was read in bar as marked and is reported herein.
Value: 1.5 bar
